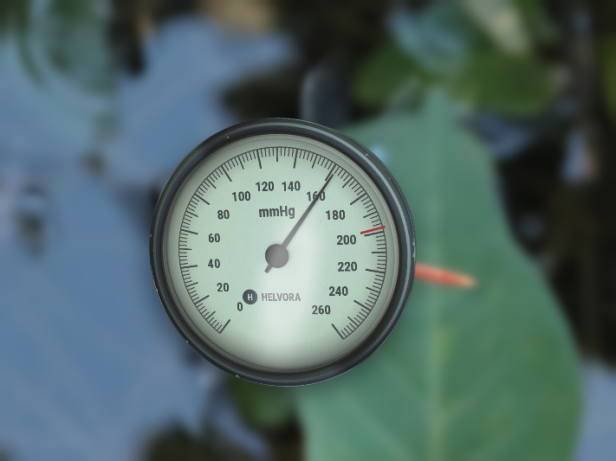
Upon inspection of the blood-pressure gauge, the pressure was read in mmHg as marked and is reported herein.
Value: 162 mmHg
